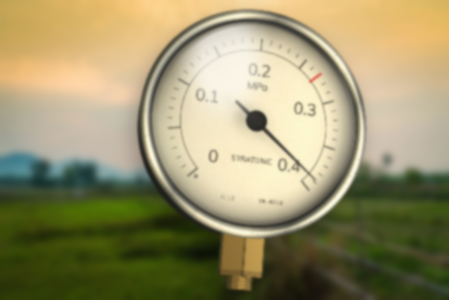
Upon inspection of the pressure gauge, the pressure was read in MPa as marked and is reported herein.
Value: 0.39 MPa
